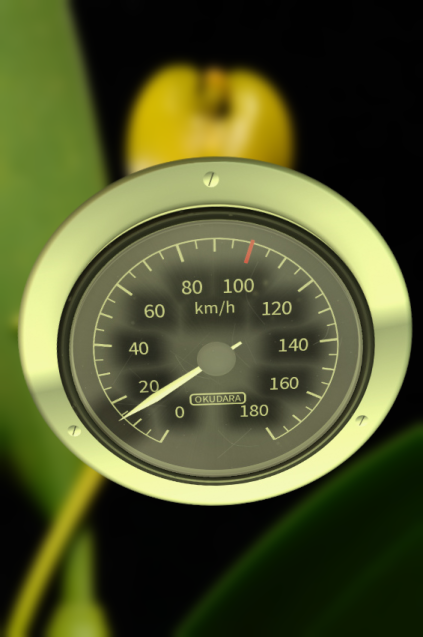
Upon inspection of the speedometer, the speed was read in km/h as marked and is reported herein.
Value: 15 km/h
